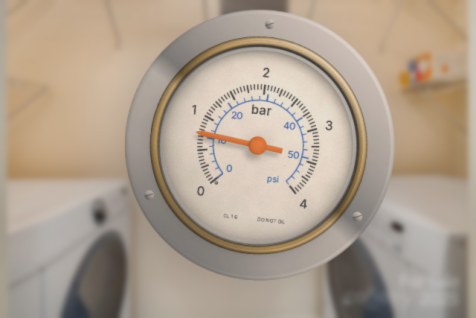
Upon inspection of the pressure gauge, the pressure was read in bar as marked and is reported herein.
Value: 0.75 bar
